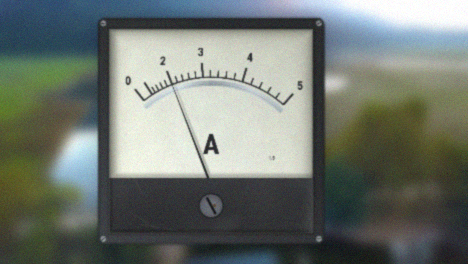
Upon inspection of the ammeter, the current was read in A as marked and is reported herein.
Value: 2 A
